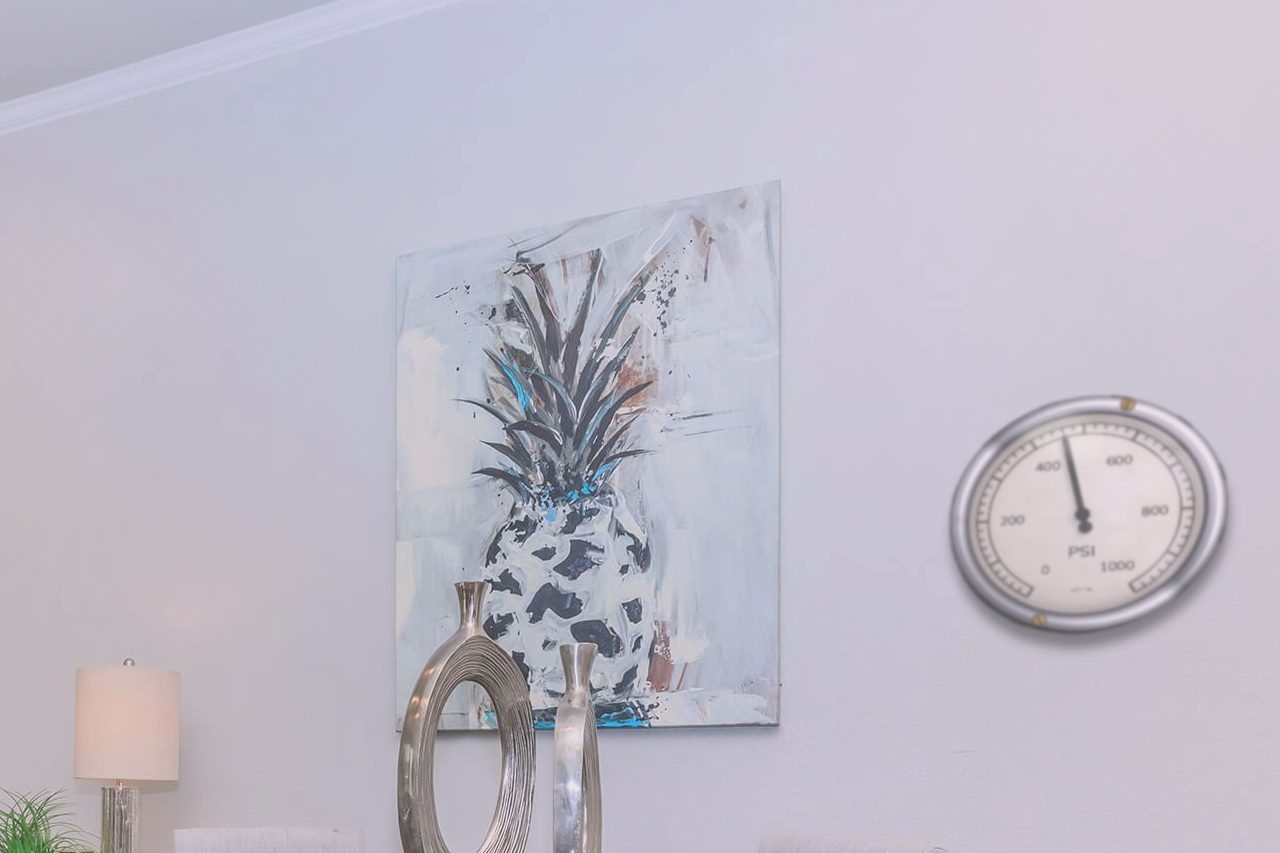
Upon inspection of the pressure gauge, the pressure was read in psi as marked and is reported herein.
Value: 460 psi
